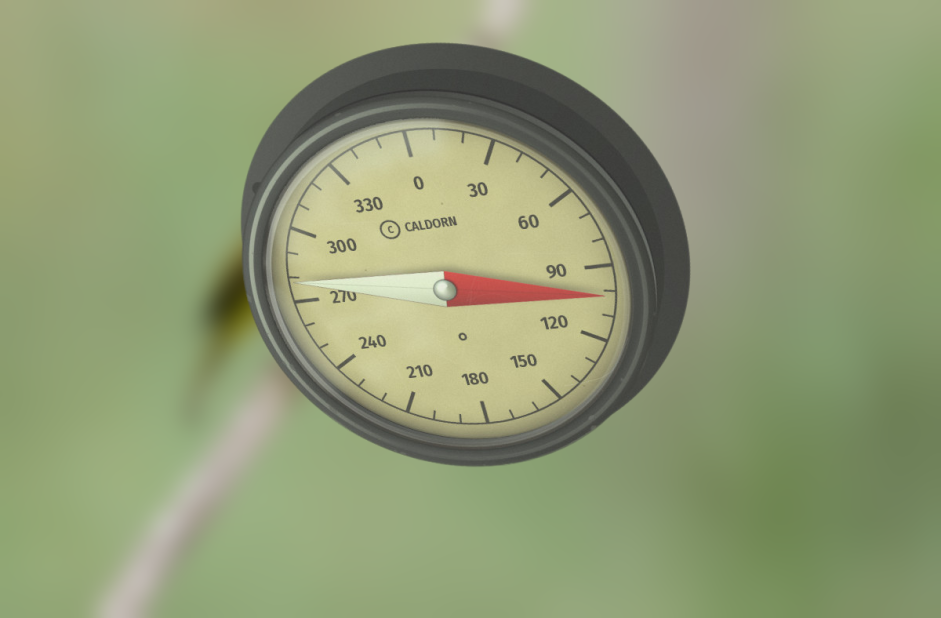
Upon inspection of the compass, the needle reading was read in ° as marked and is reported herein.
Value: 100 °
